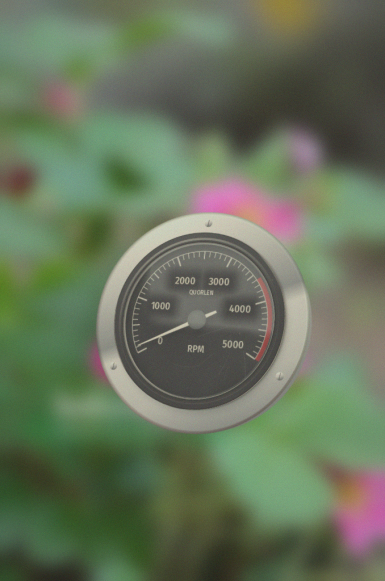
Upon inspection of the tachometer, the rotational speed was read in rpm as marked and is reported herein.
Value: 100 rpm
